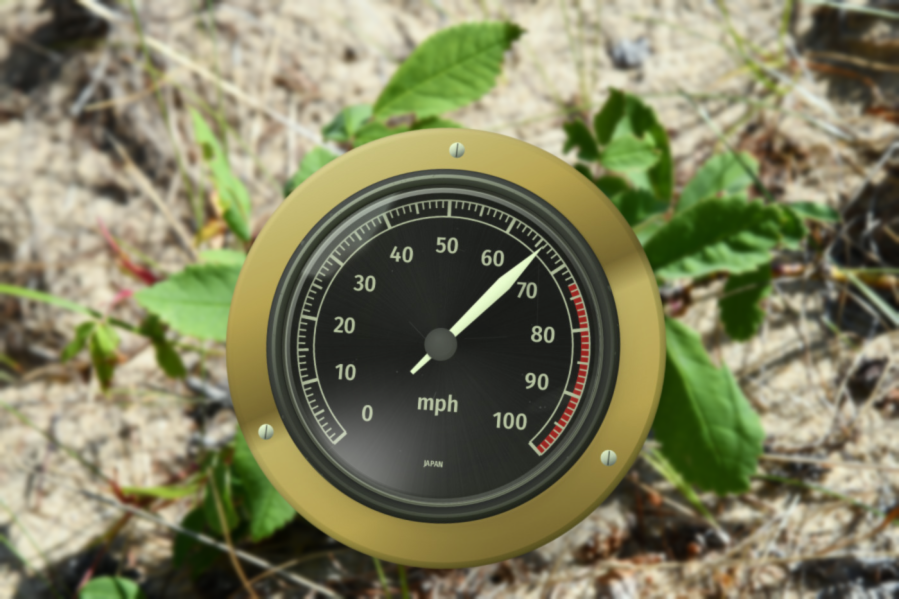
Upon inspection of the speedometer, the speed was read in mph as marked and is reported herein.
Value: 66 mph
